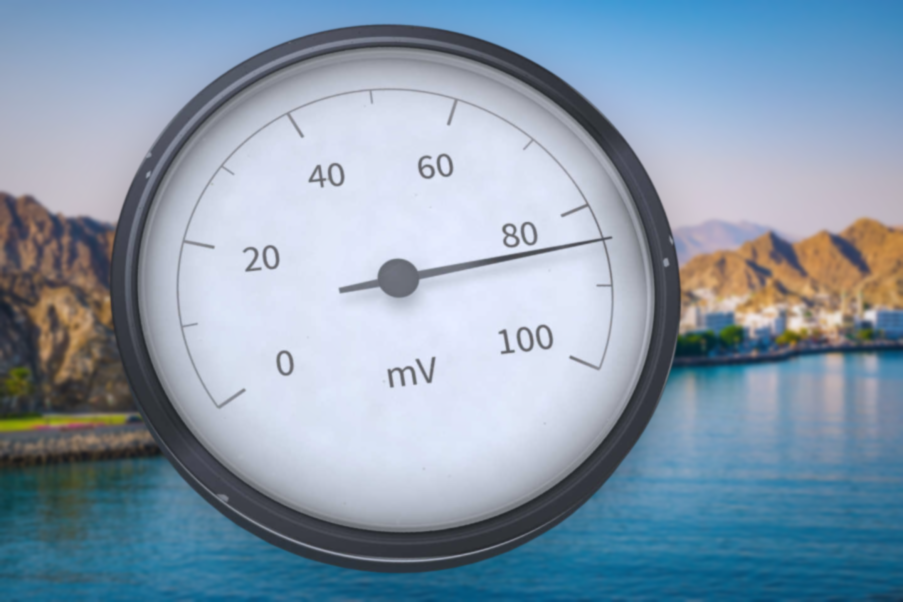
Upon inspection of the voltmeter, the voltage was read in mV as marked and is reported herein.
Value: 85 mV
